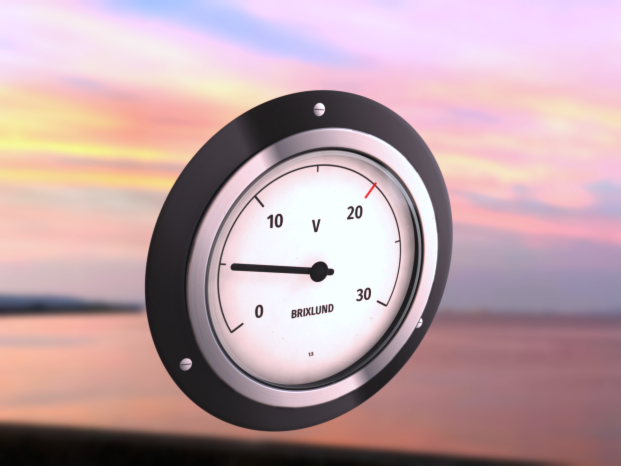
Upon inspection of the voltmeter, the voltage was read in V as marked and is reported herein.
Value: 5 V
